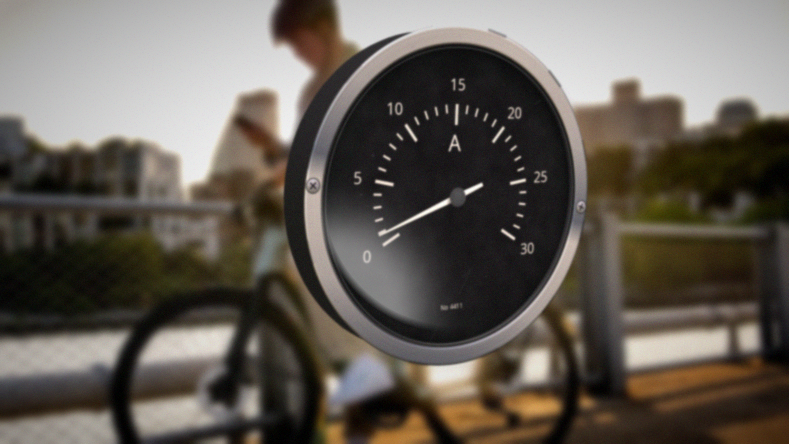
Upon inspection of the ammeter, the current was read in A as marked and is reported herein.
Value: 1 A
